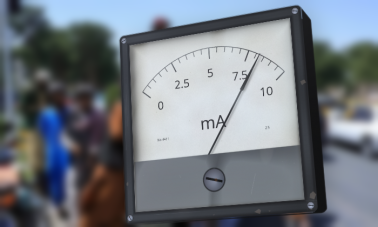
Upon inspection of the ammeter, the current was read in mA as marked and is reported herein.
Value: 8.25 mA
